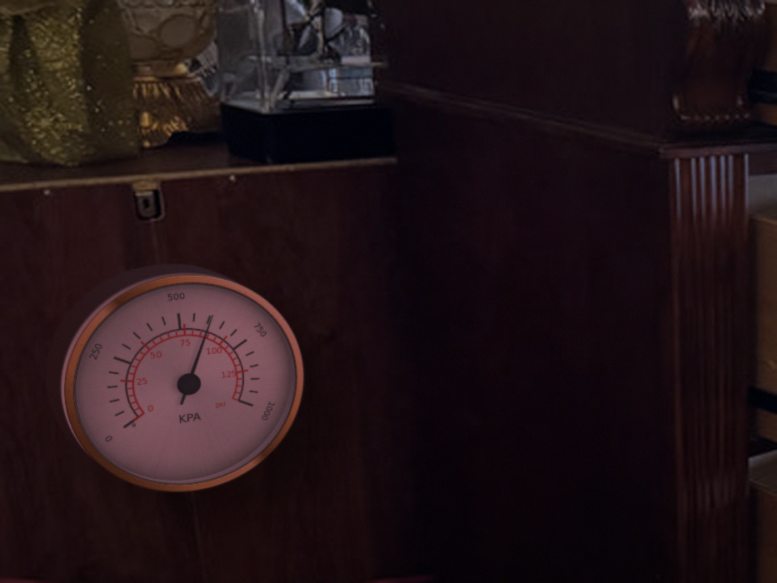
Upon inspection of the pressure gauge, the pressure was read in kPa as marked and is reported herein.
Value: 600 kPa
